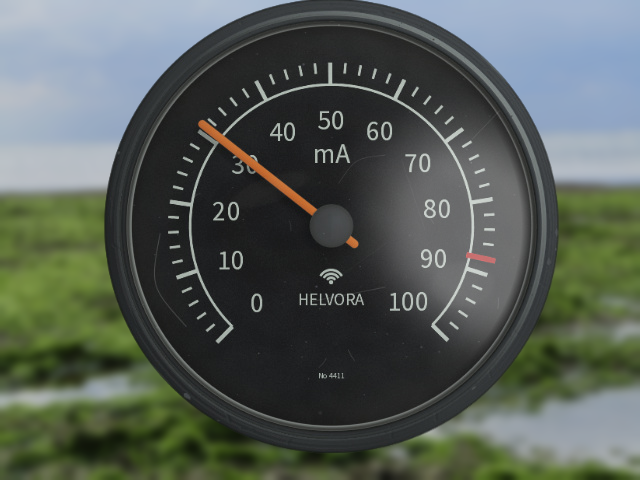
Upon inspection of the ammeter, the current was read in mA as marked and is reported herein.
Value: 31 mA
